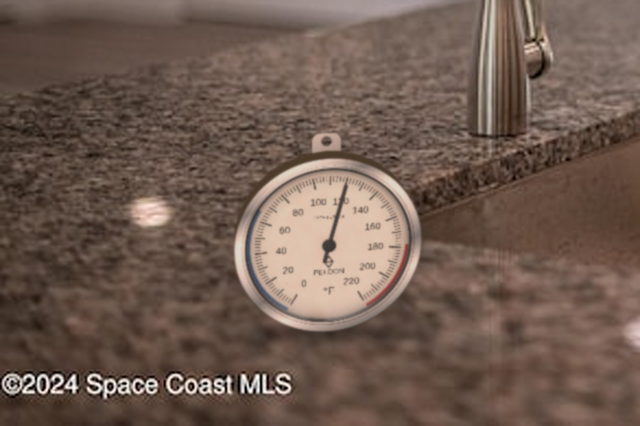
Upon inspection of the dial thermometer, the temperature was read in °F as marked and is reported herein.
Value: 120 °F
